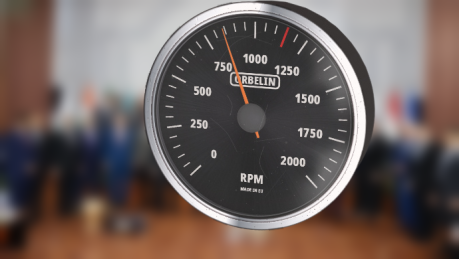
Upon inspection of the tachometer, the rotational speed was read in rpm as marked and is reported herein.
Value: 850 rpm
